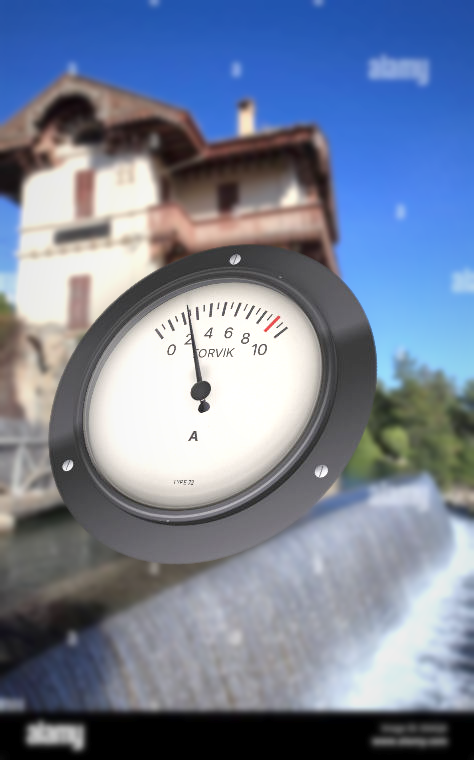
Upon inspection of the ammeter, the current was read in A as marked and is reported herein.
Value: 2.5 A
